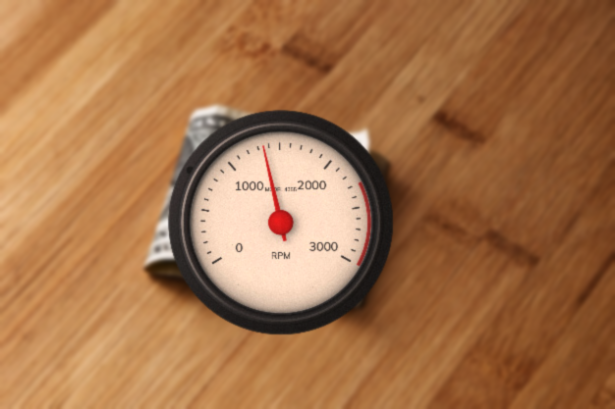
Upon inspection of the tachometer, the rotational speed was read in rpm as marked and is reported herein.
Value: 1350 rpm
